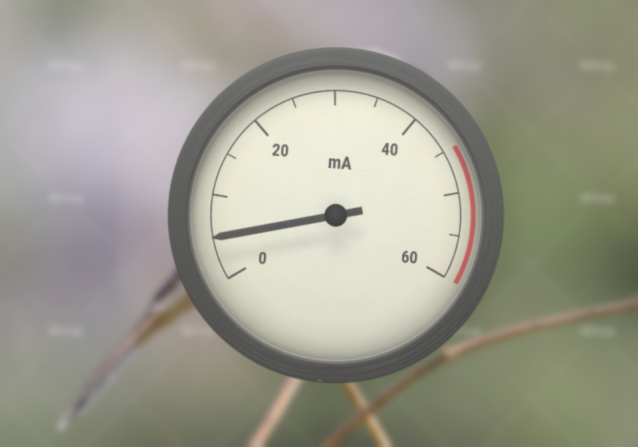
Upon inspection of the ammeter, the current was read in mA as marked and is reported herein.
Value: 5 mA
